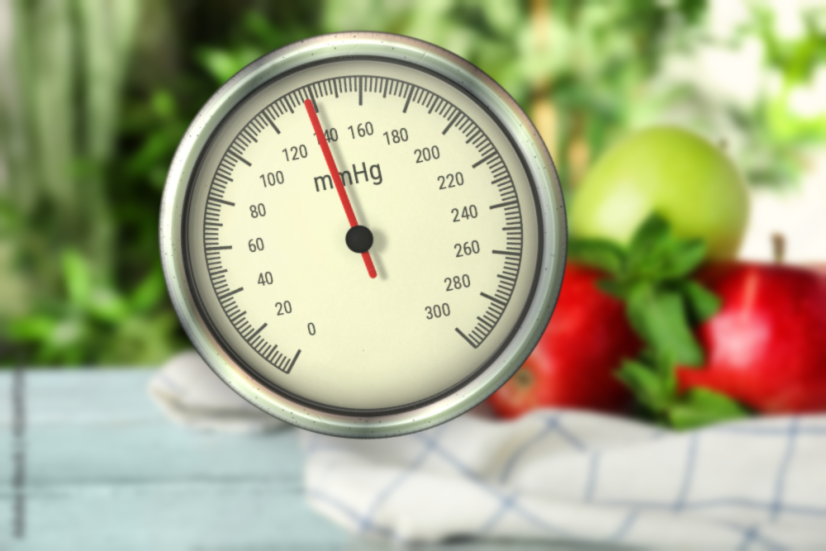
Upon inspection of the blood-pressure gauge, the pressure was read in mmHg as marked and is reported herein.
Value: 138 mmHg
